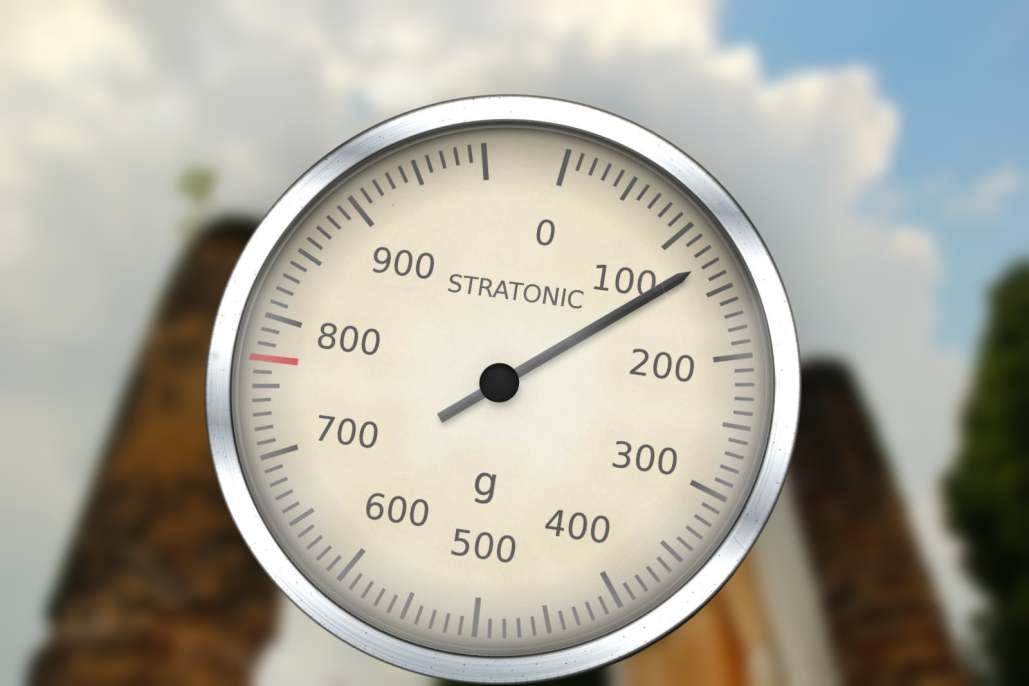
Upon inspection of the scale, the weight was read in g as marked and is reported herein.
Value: 130 g
